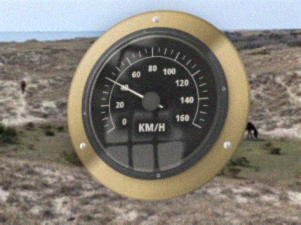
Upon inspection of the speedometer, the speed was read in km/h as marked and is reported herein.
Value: 40 km/h
